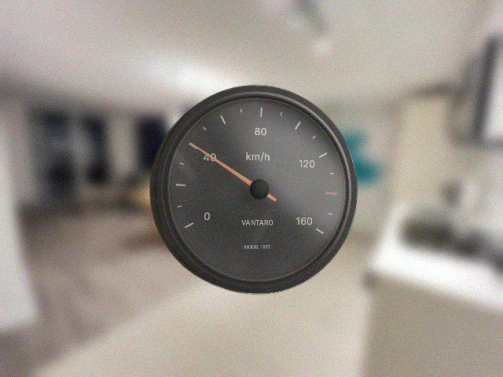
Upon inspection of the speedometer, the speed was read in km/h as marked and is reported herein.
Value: 40 km/h
